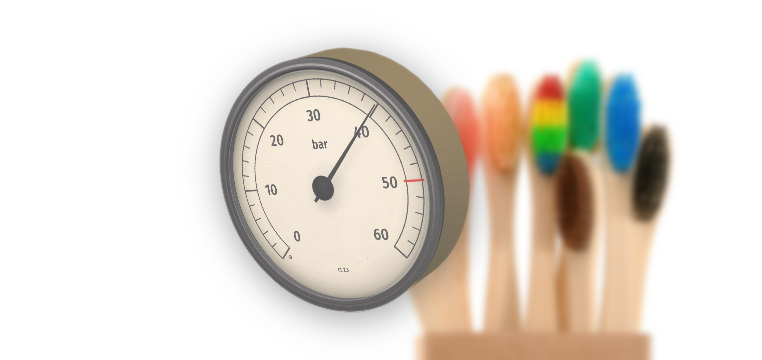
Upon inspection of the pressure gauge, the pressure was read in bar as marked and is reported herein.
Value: 40 bar
